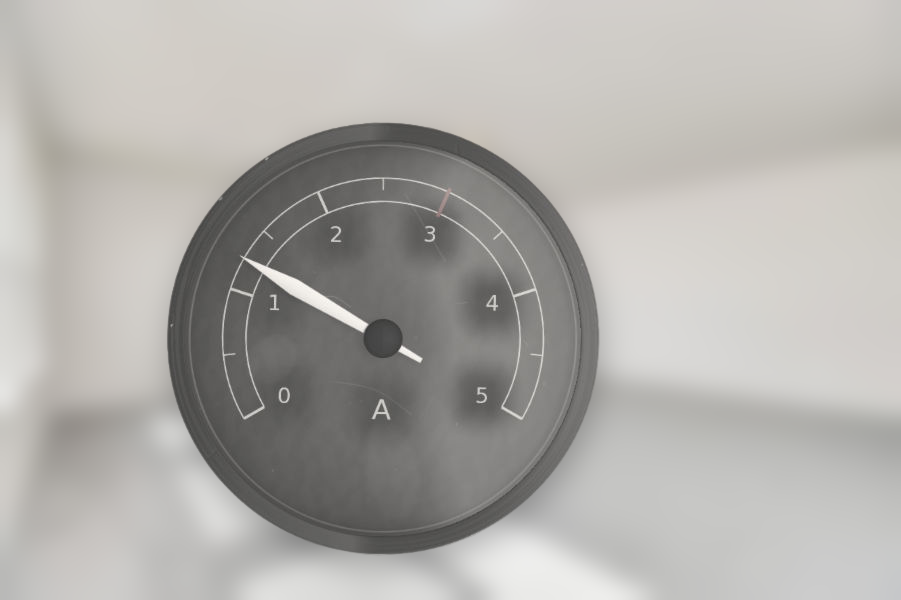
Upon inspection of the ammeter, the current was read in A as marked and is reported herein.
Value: 1.25 A
